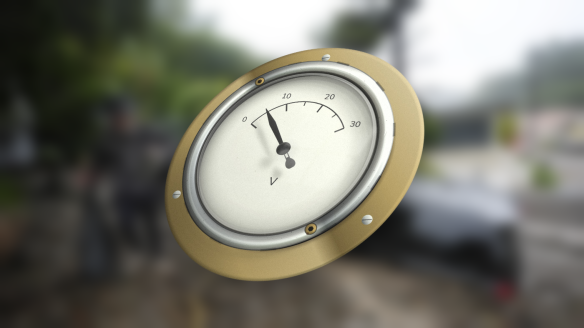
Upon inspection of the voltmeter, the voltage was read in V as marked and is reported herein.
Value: 5 V
